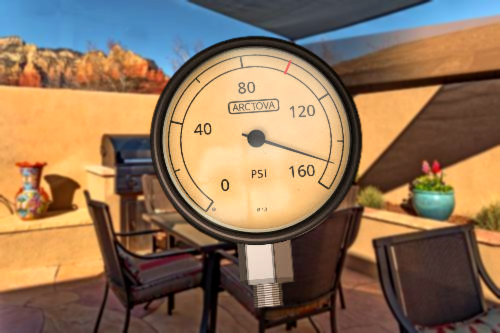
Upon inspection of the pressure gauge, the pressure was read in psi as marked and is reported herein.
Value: 150 psi
